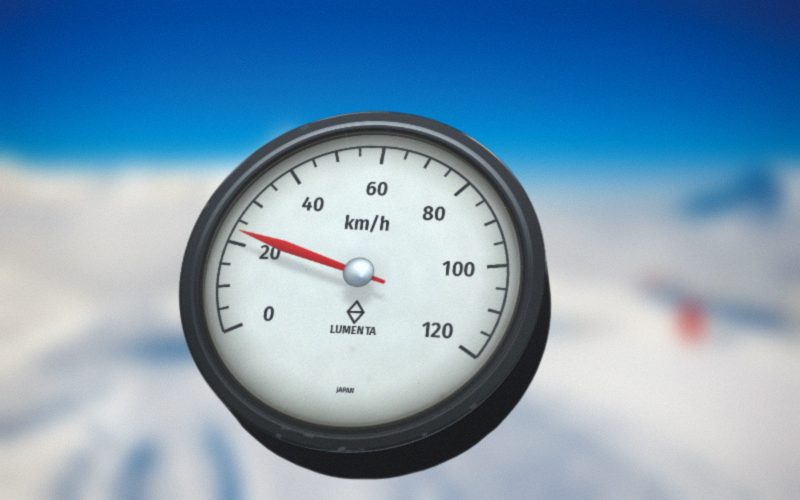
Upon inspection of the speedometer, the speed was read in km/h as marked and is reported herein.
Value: 22.5 km/h
